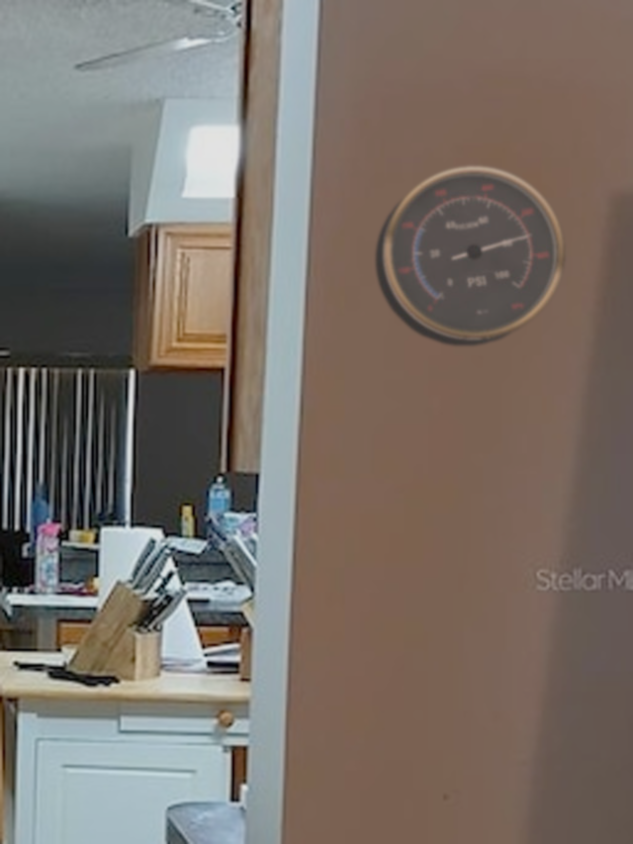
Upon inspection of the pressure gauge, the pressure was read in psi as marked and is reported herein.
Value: 80 psi
